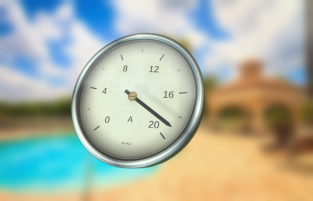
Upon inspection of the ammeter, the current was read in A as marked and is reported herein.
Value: 19 A
